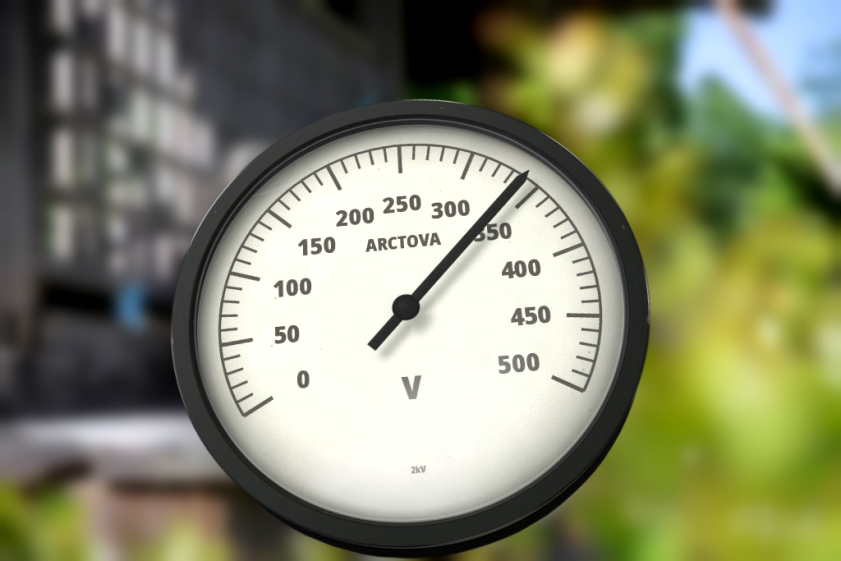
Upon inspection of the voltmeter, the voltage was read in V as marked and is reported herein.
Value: 340 V
